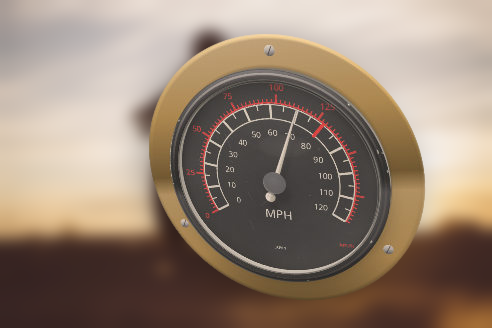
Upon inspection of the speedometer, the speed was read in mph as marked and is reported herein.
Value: 70 mph
